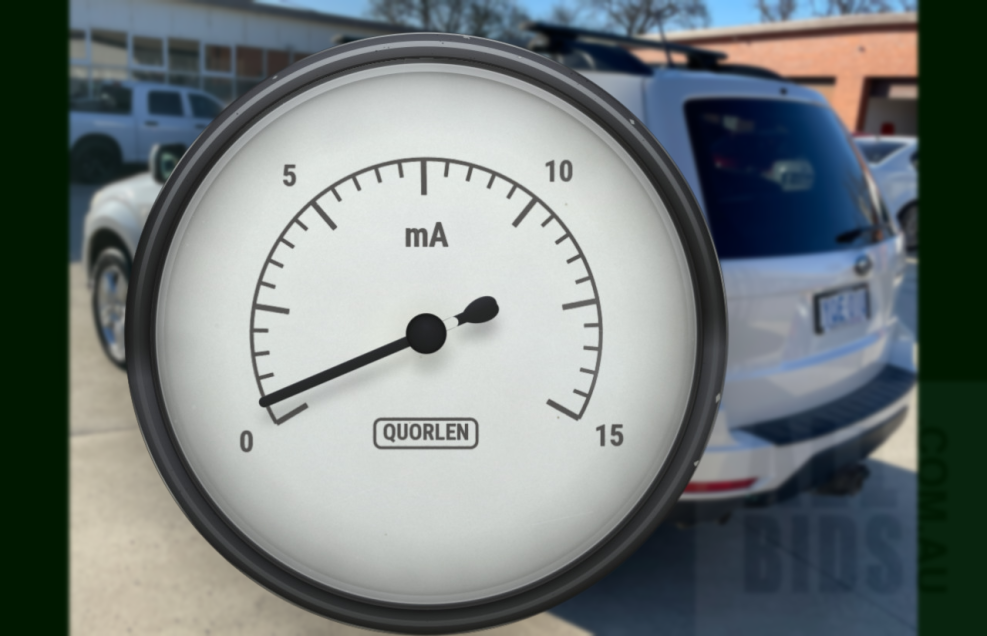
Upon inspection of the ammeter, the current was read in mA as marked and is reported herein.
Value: 0.5 mA
